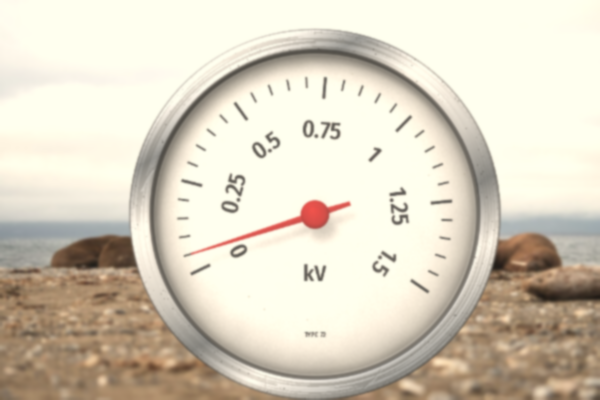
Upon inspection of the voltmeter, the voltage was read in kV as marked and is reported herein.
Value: 0.05 kV
